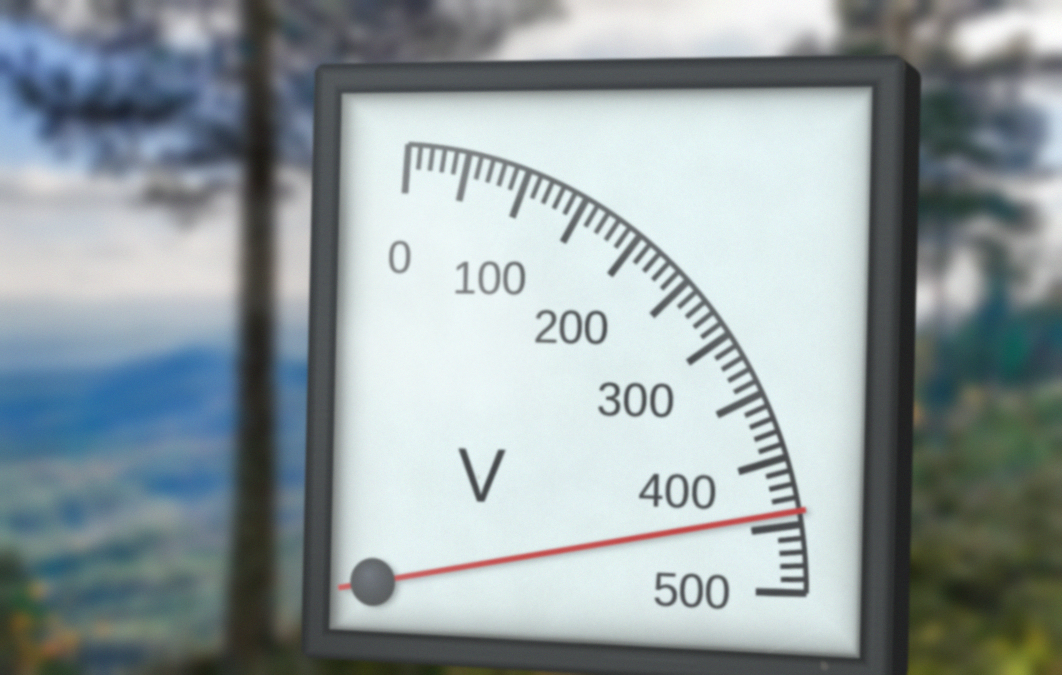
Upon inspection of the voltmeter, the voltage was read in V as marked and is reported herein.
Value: 440 V
